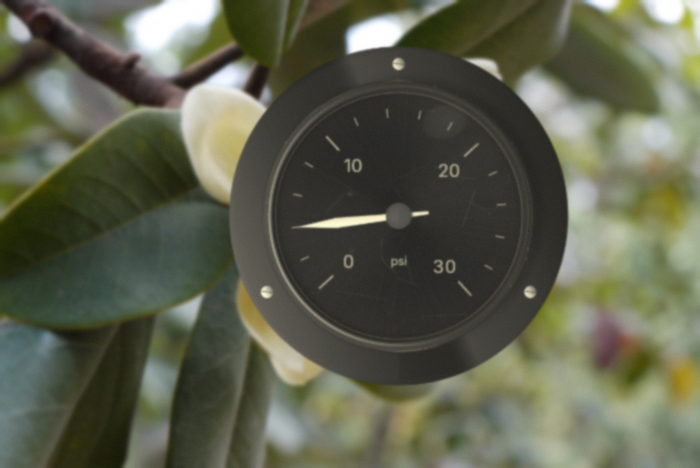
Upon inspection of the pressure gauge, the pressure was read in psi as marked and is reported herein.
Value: 4 psi
